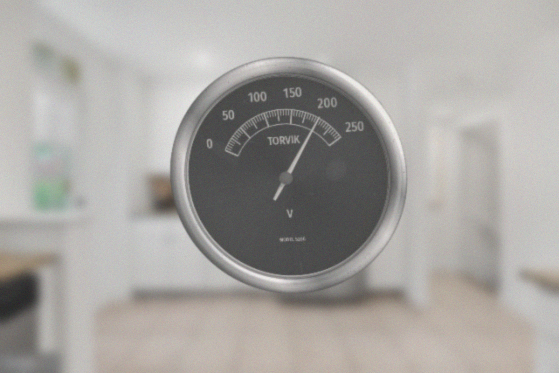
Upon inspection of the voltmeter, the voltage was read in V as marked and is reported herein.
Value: 200 V
